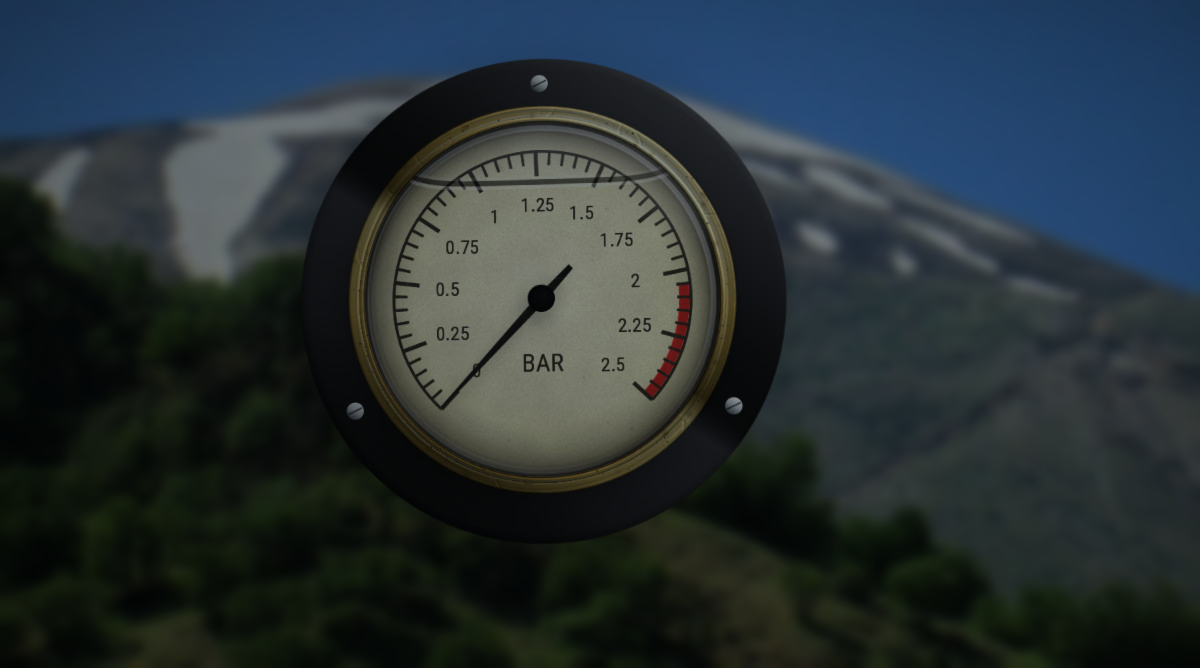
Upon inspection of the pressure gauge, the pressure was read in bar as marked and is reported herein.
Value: 0 bar
